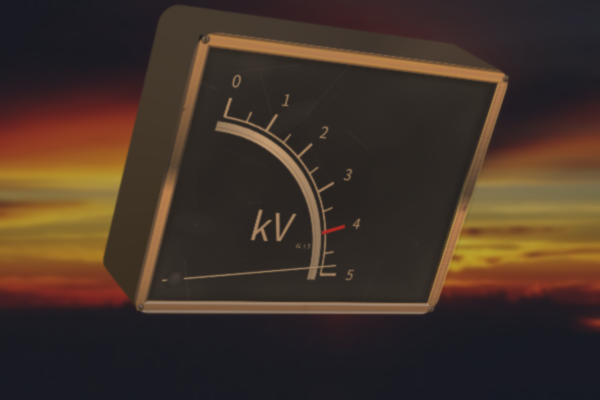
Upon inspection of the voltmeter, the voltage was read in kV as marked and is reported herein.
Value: 4.75 kV
